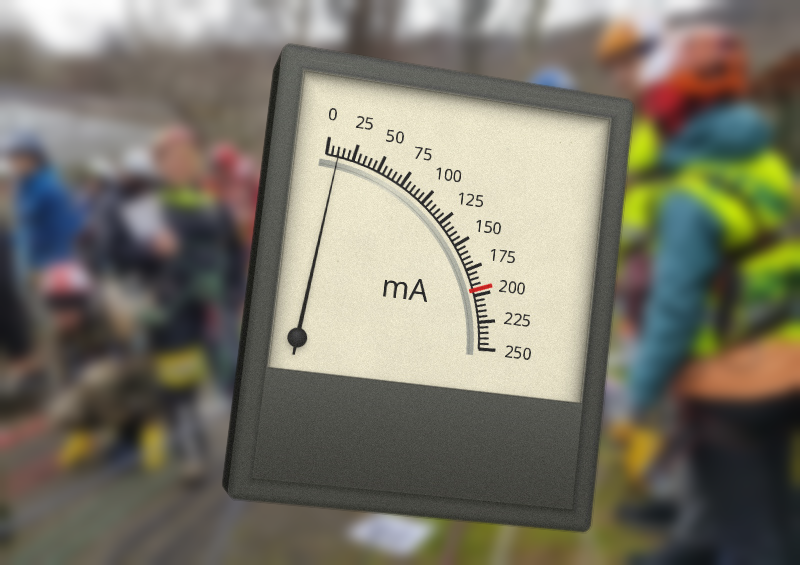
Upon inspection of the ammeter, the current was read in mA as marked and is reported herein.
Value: 10 mA
